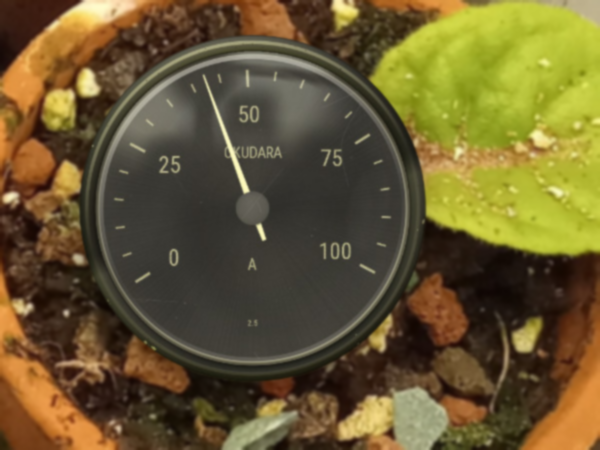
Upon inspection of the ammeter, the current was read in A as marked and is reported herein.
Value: 42.5 A
